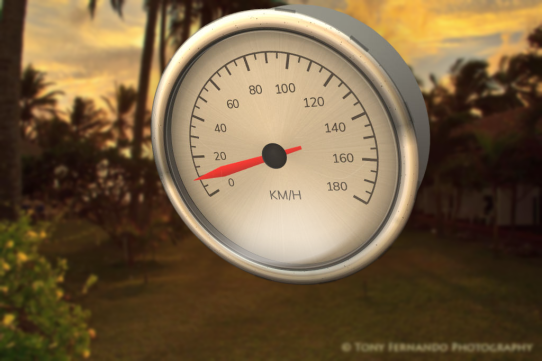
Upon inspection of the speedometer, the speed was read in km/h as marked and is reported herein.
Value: 10 km/h
